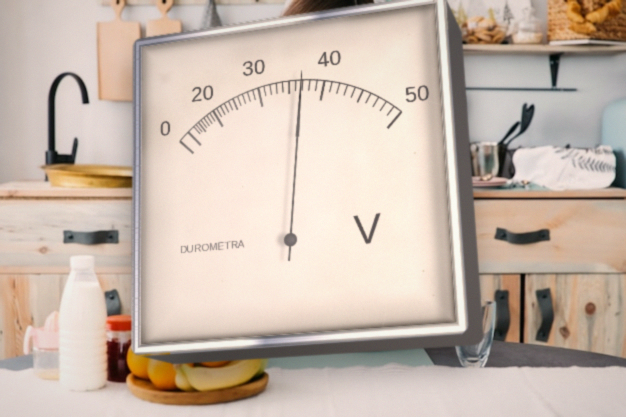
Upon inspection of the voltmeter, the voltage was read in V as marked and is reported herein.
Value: 37 V
